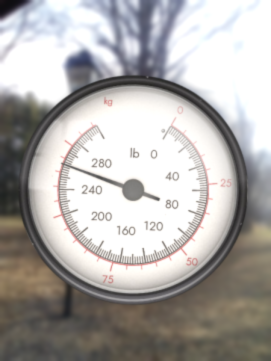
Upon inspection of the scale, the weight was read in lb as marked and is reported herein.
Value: 260 lb
